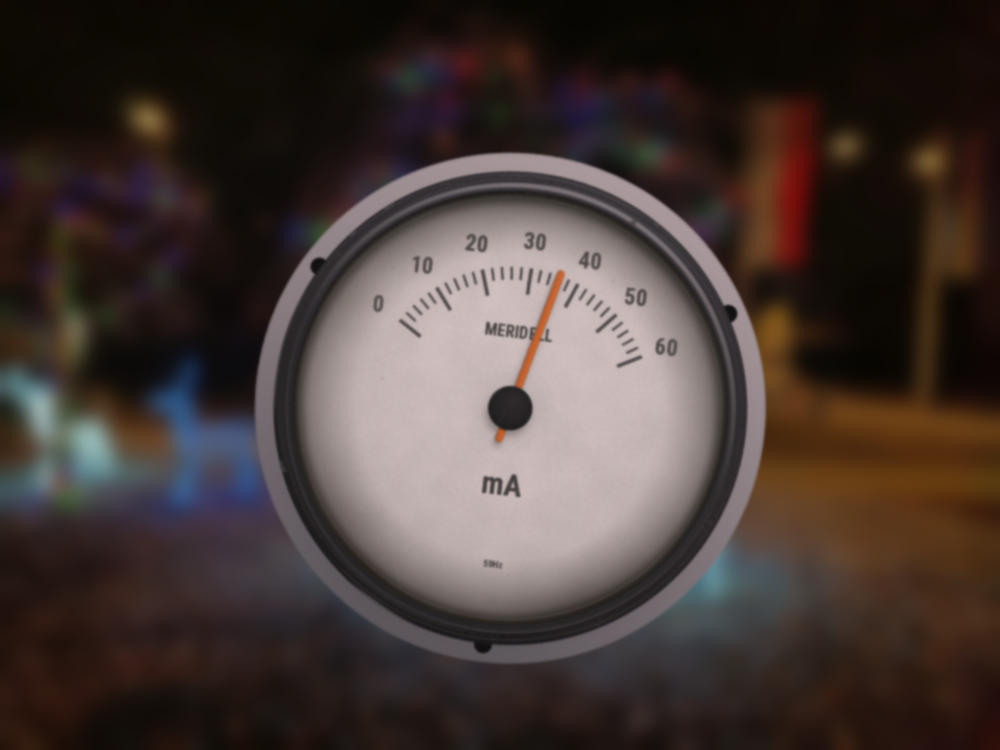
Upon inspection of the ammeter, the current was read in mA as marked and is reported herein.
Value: 36 mA
